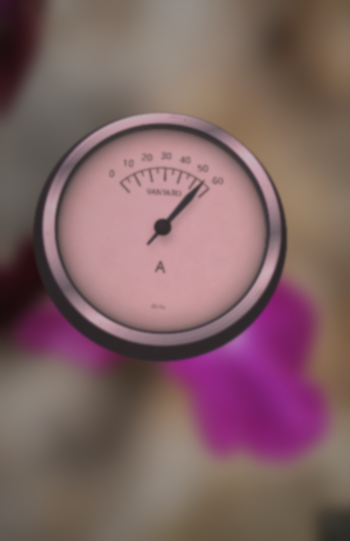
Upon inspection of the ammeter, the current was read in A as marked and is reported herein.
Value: 55 A
